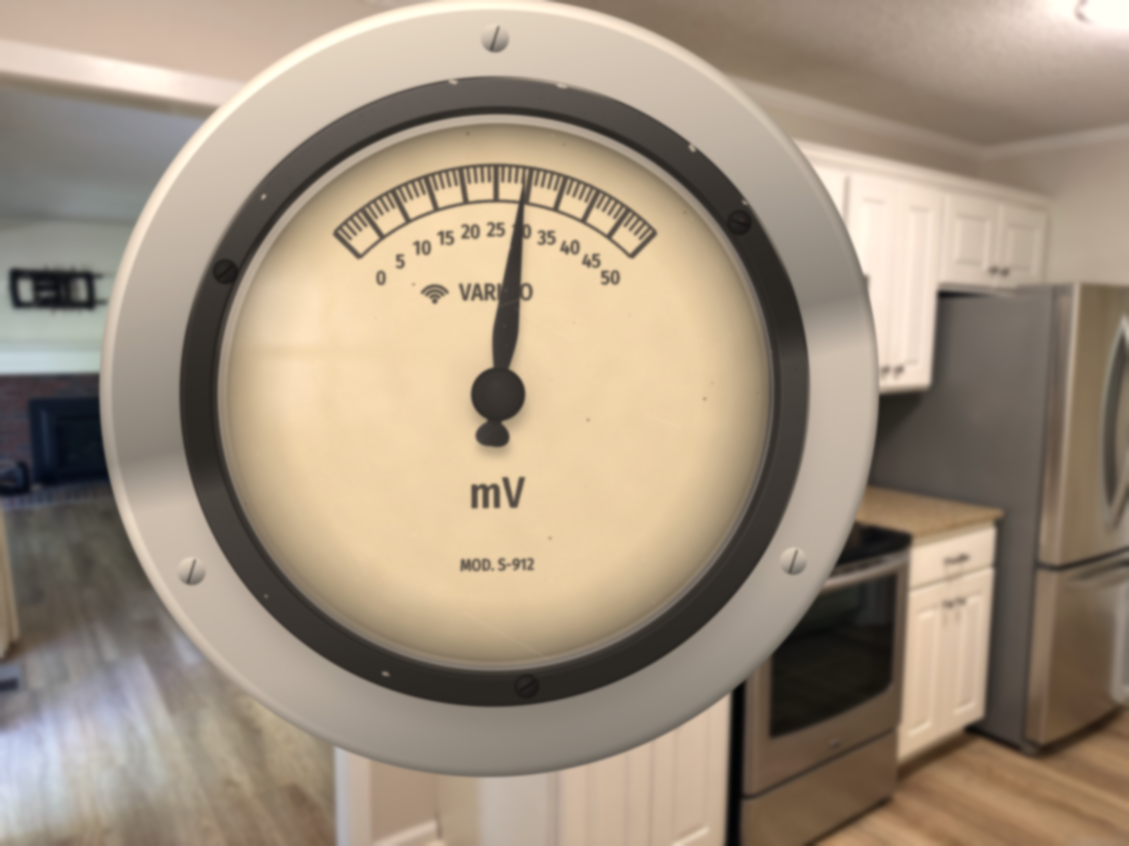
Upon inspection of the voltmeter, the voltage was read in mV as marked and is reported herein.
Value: 29 mV
